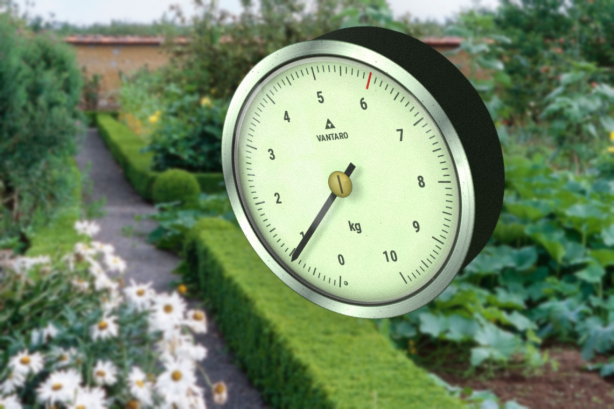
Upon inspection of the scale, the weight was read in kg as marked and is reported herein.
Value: 0.9 kg
